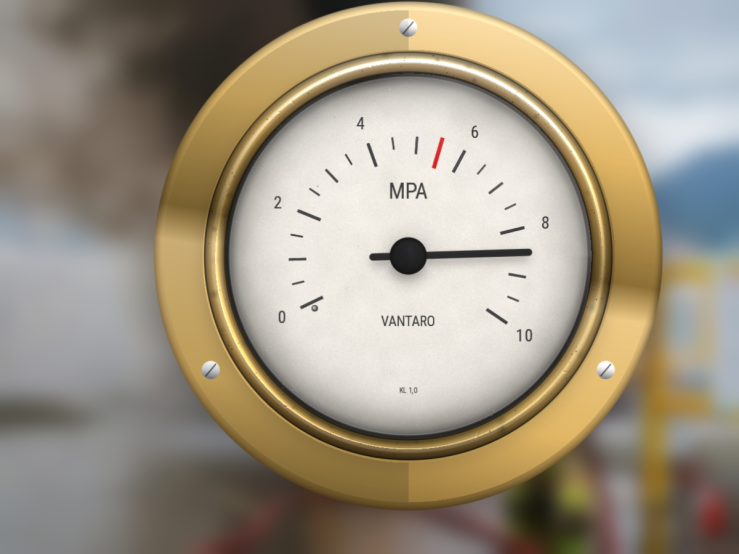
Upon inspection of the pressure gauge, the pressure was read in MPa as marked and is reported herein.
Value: 8.5 MPa
